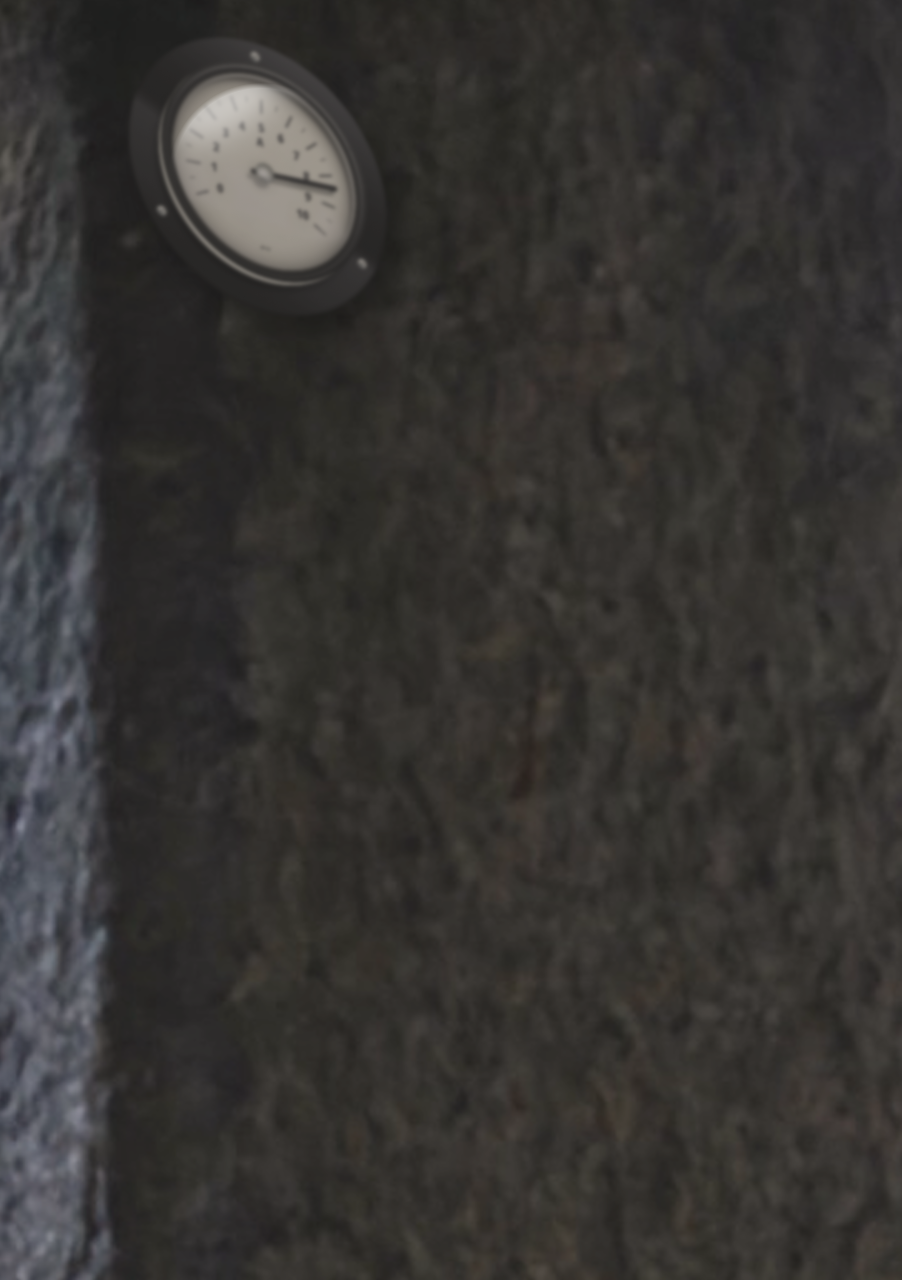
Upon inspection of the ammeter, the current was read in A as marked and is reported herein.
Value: 8.5 A
